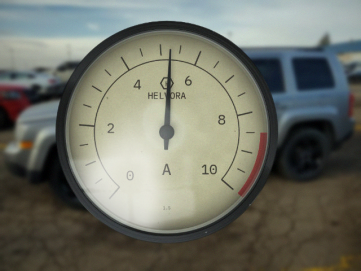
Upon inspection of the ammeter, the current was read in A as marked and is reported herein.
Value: 5.25 A
